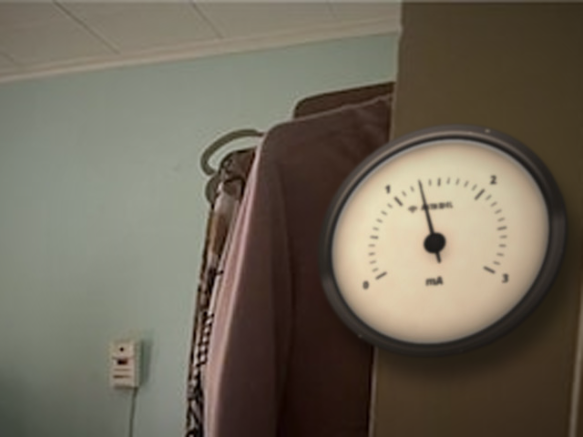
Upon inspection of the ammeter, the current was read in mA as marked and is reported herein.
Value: 1.3 mA
